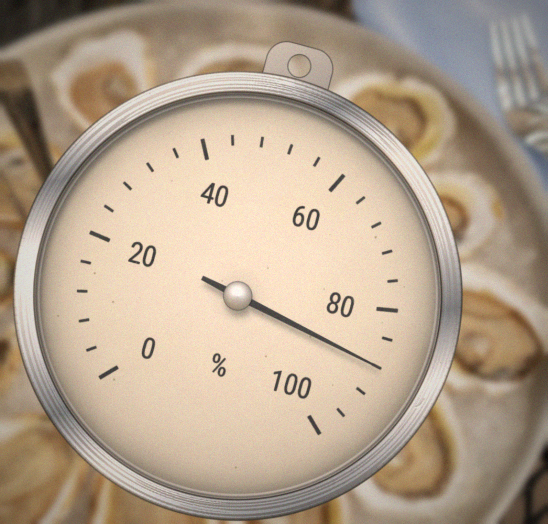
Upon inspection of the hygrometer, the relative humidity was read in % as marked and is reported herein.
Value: 88 %
